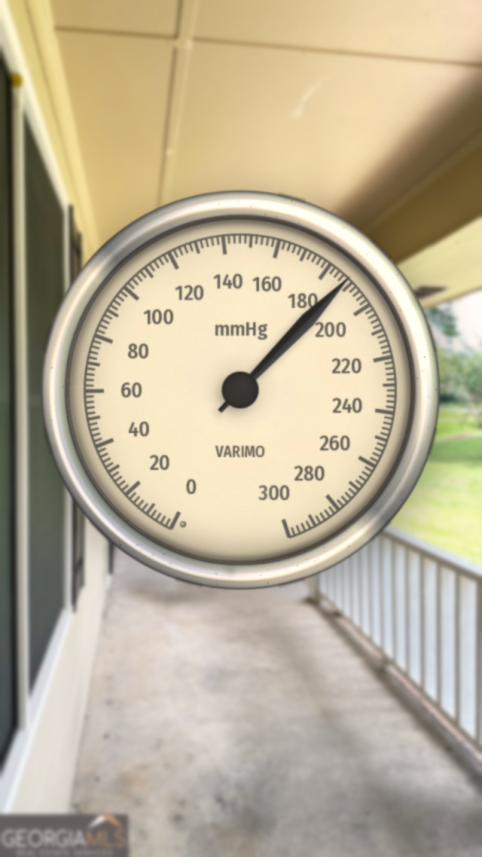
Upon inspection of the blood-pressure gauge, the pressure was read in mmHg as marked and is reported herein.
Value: 188 mmHg
